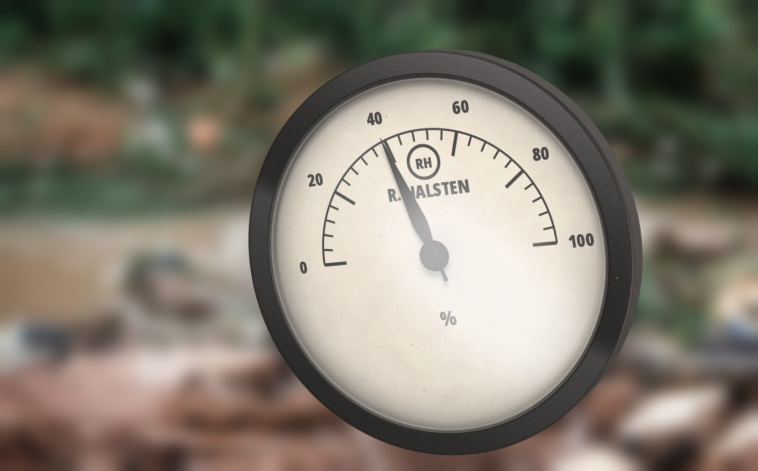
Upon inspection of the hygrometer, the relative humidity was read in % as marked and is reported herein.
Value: 40 %
